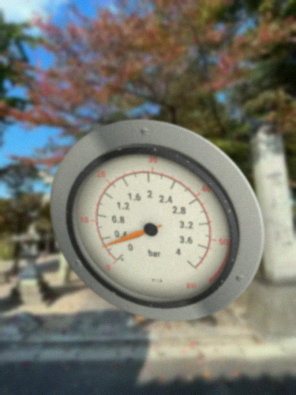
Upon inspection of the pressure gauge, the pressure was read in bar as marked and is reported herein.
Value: 0.3 bar
